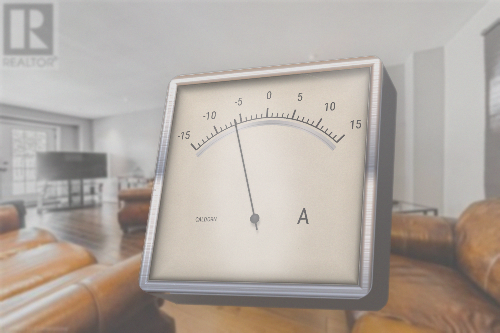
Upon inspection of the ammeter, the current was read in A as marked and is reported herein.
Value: -6 A
